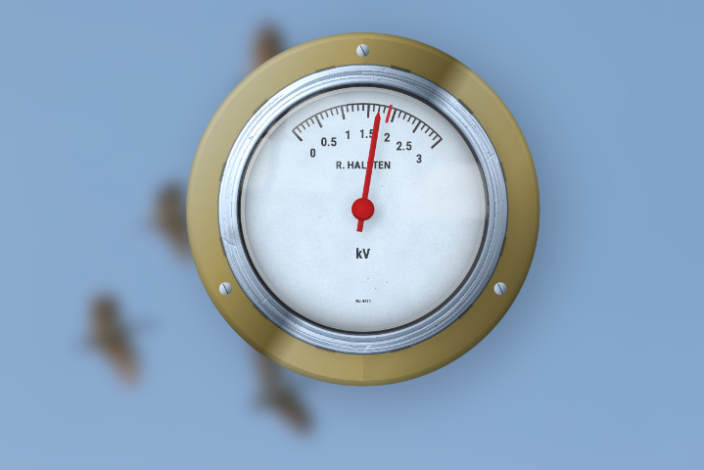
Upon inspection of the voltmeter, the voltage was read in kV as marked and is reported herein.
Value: 1.7 kV
